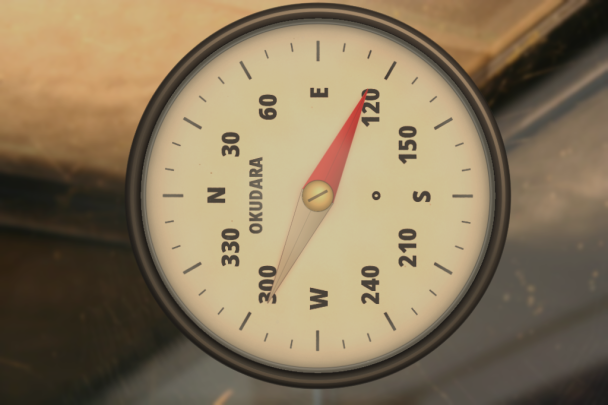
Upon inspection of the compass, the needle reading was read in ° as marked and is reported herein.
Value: 115 °
